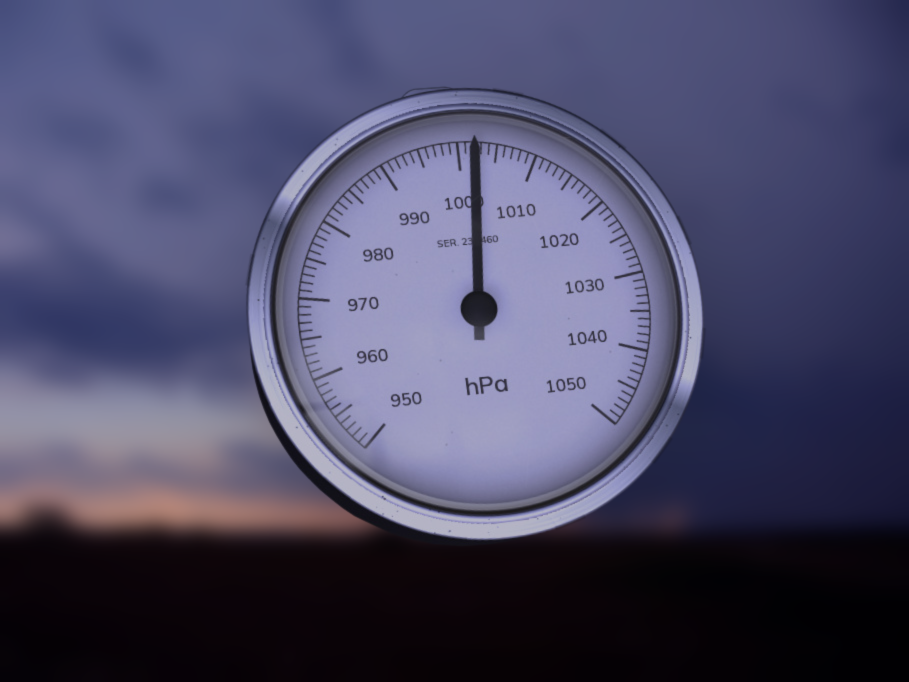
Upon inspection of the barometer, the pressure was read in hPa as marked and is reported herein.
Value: 1002 hPa
